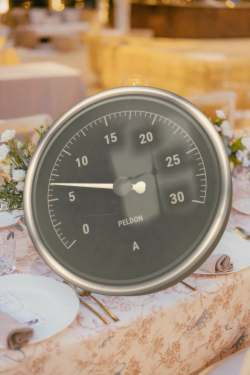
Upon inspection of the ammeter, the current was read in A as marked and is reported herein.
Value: 6.5 A
